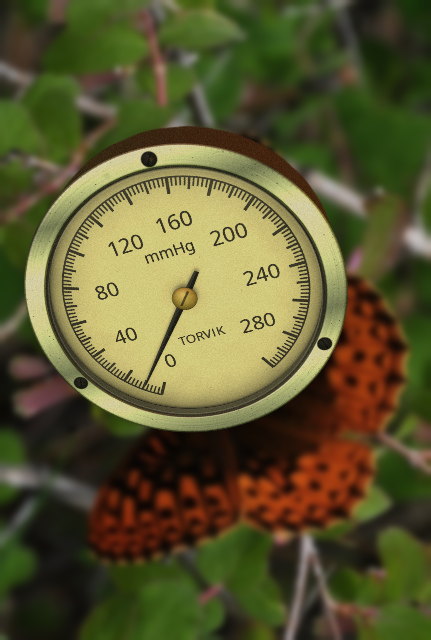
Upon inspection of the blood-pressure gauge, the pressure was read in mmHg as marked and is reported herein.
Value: 10 mmHg
